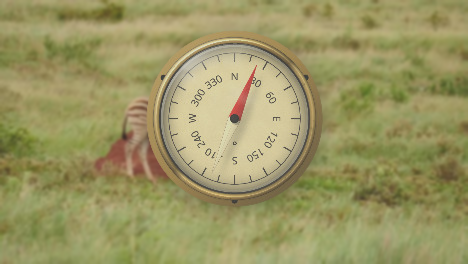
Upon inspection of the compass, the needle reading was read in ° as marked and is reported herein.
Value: 22.5 °
